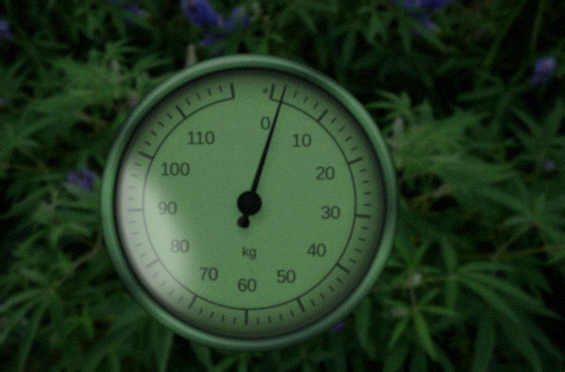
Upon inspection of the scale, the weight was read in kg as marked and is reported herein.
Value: 2 kg
